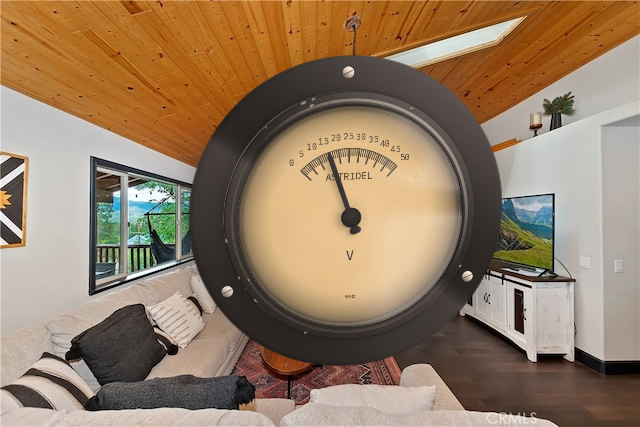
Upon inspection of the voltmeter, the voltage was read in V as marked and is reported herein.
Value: 15 V
